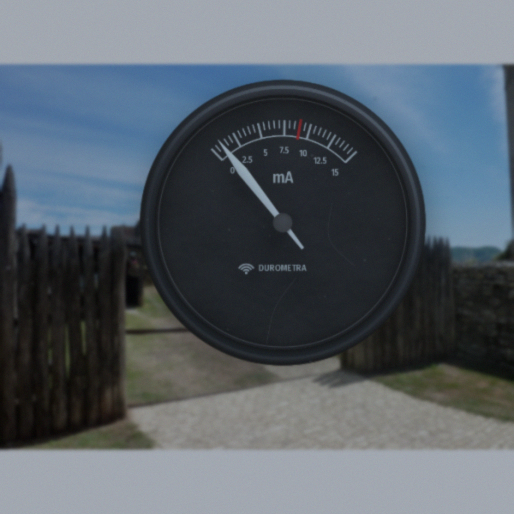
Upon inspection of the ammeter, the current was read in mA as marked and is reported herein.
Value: 1 mA
